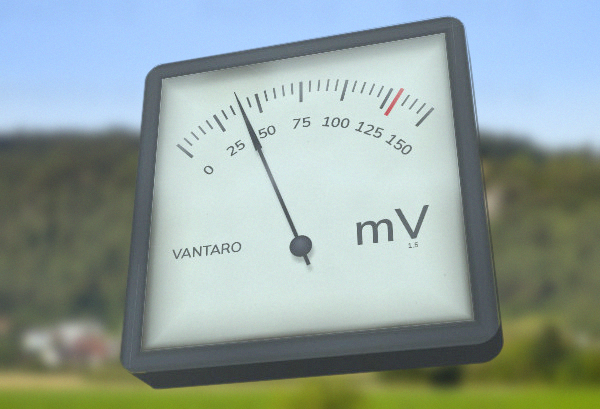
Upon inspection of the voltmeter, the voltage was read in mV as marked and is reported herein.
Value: 40 mV
